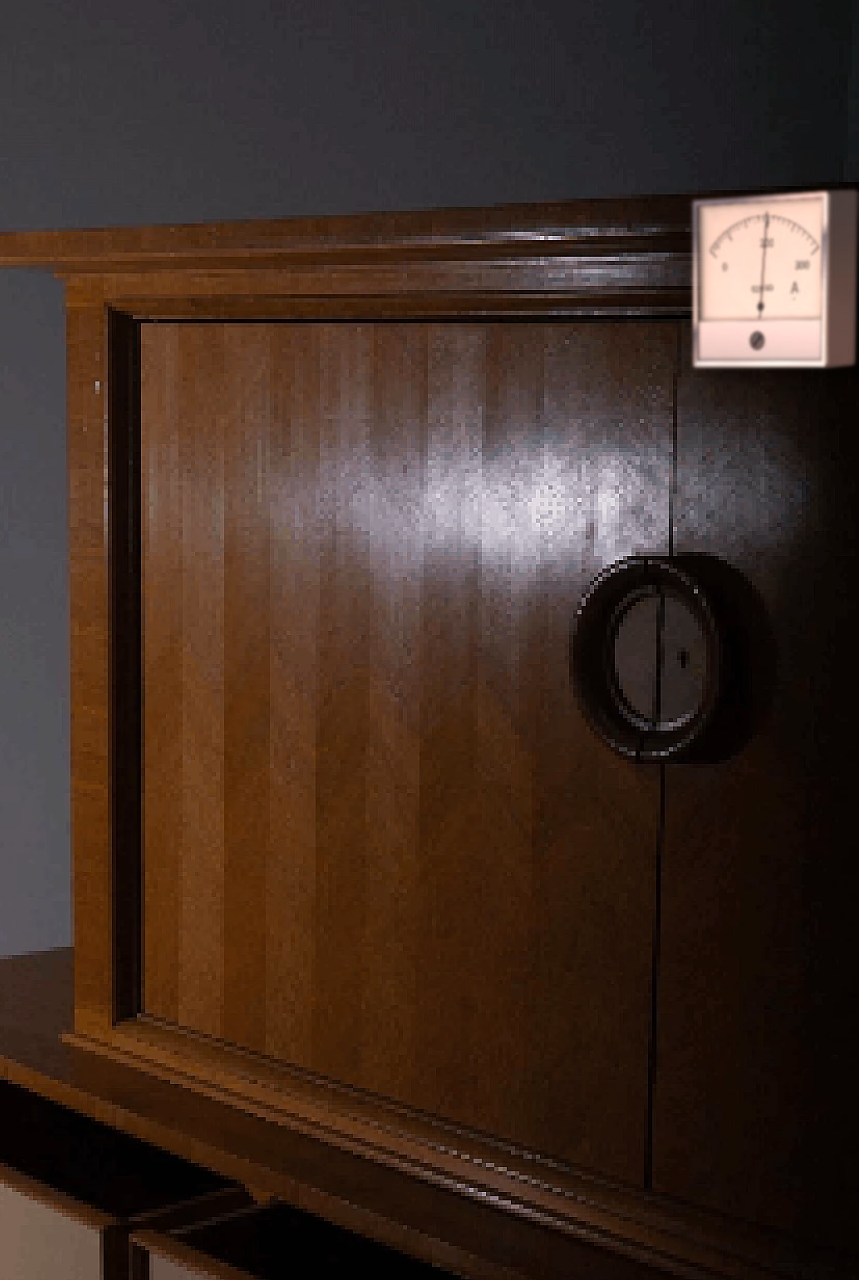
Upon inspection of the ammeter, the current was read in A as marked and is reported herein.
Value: 200 A
